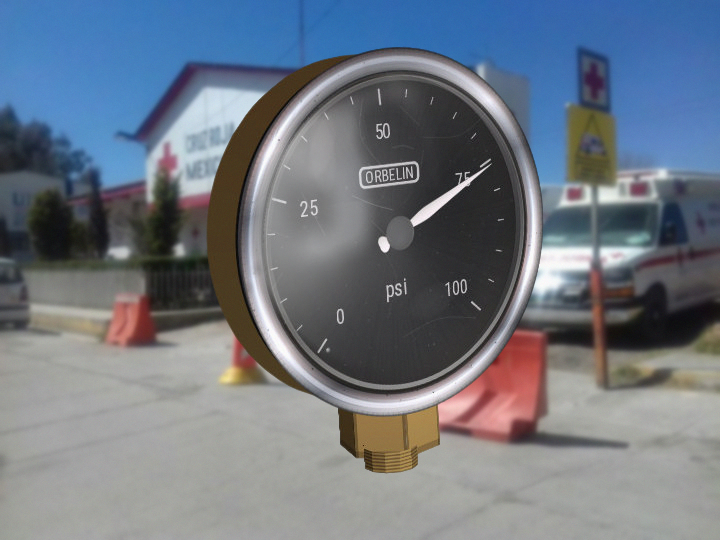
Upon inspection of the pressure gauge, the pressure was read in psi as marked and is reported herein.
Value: 75 psi
